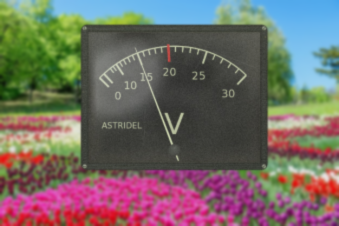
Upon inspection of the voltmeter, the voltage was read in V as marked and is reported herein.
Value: 15 V
